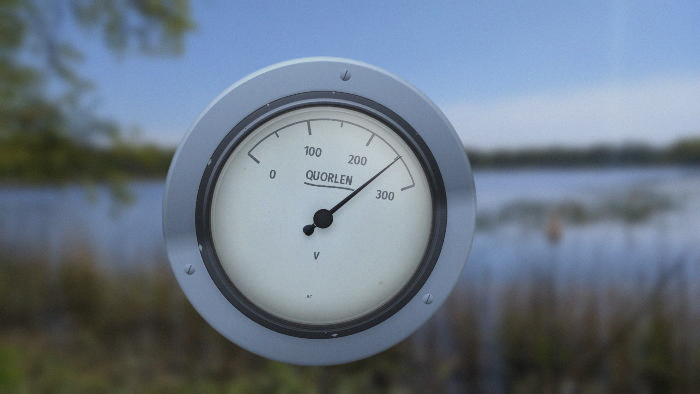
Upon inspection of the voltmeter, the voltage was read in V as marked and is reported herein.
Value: 250 V
